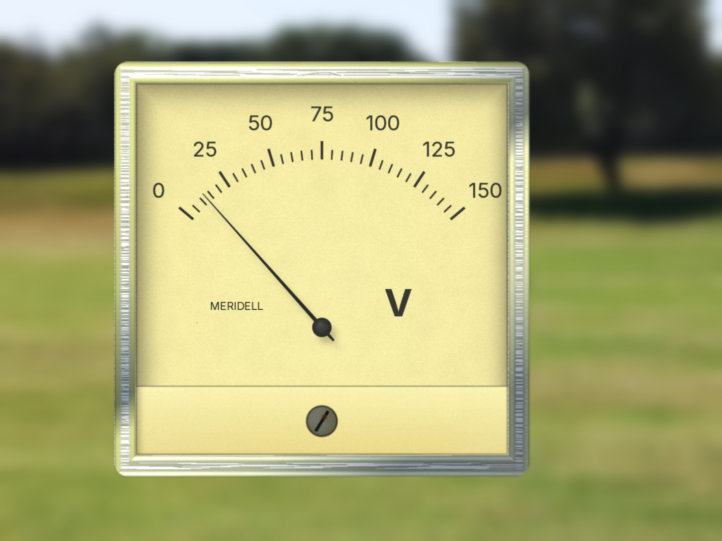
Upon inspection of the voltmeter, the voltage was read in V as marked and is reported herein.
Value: 12.5 V
